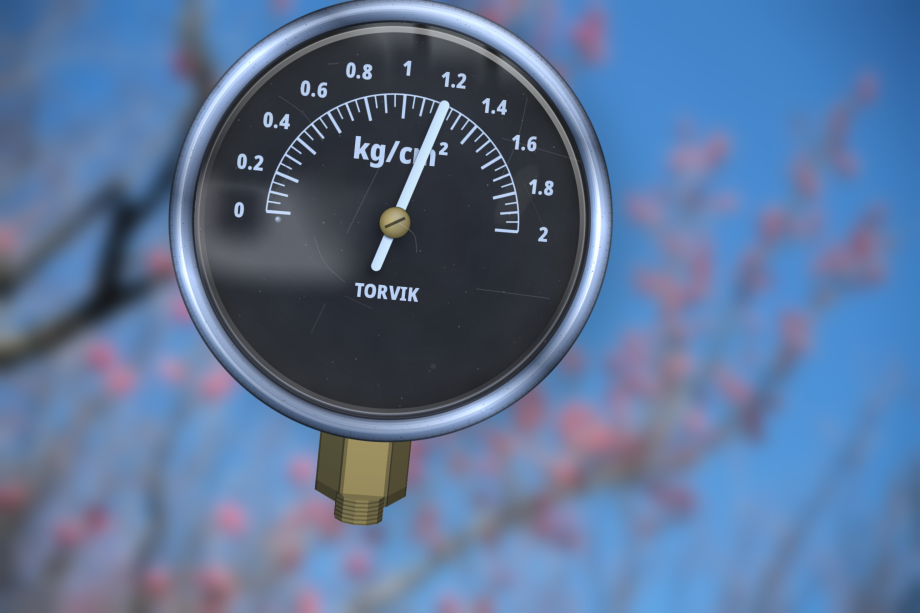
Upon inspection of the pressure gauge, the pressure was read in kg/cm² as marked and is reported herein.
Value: 1.2 kg/cm²
